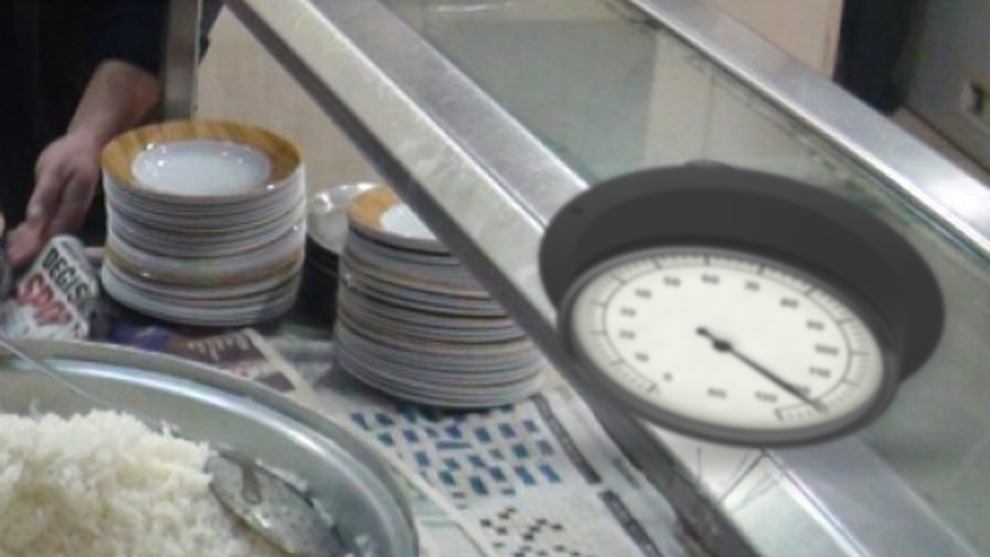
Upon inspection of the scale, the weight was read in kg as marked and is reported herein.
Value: 120 kg
